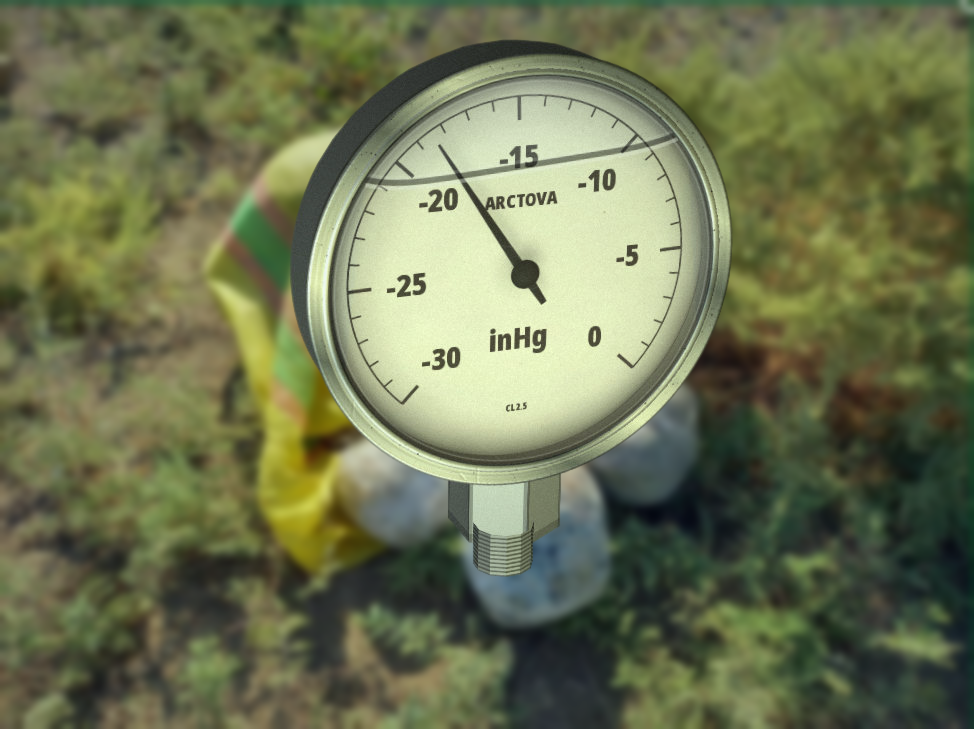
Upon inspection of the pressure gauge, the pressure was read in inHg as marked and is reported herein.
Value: -18.5 inHg
